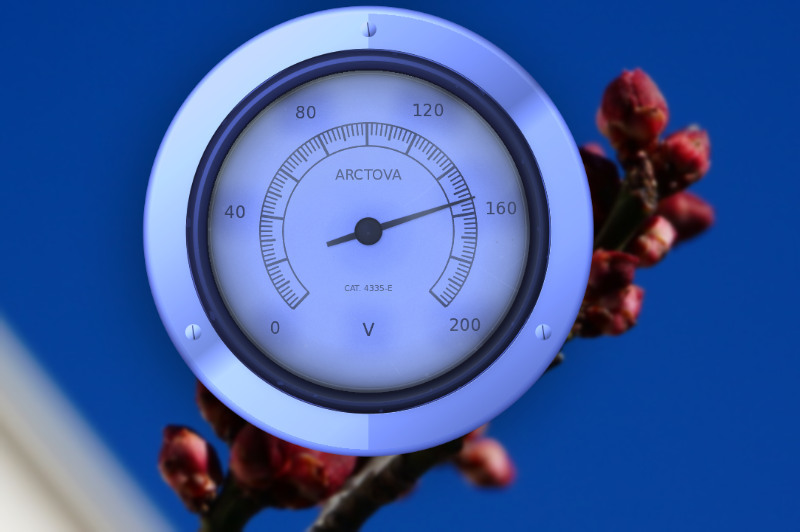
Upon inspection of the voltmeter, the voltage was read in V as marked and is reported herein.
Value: 154 V
